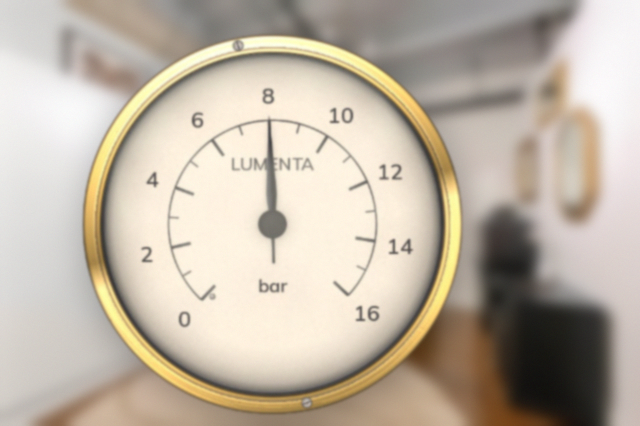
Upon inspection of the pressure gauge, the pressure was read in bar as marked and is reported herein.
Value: 8 bar
